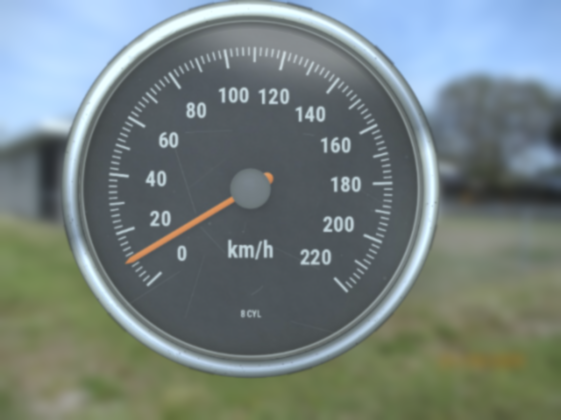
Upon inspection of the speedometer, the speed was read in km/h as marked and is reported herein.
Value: 10 km/h
